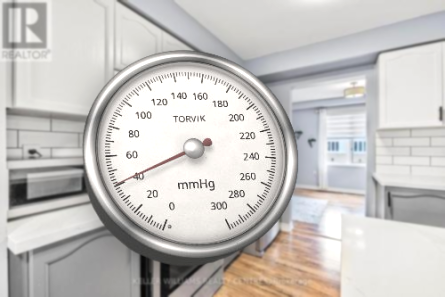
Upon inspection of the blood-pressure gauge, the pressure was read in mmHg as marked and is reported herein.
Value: 40 mmHg
